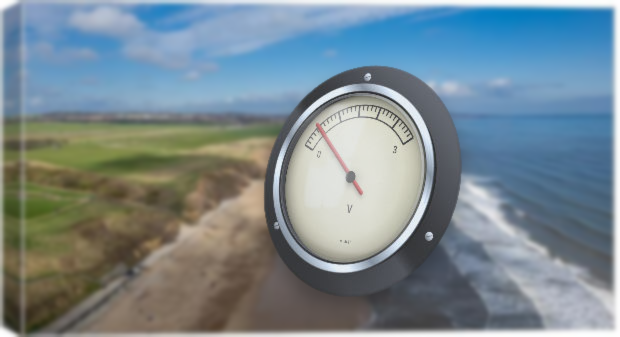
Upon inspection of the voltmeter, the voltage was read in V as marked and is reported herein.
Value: 0.5 V
